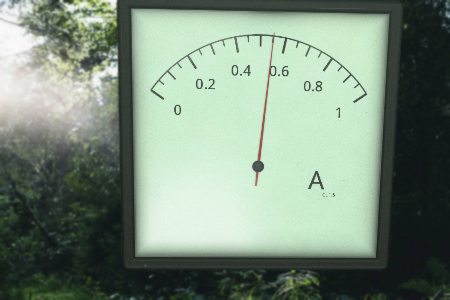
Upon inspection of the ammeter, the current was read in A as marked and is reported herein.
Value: 0.55 A
